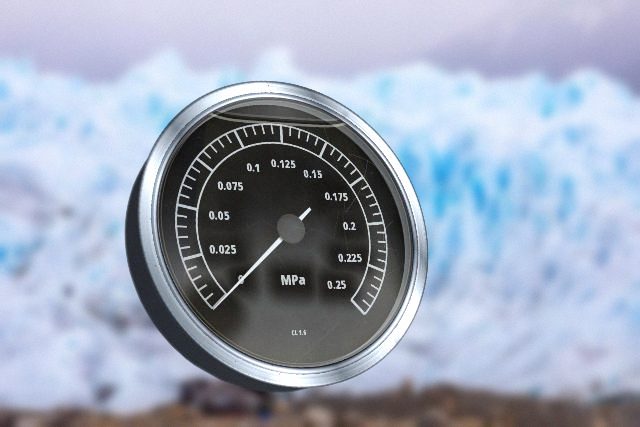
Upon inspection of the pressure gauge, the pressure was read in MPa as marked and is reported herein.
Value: 0 MPa
